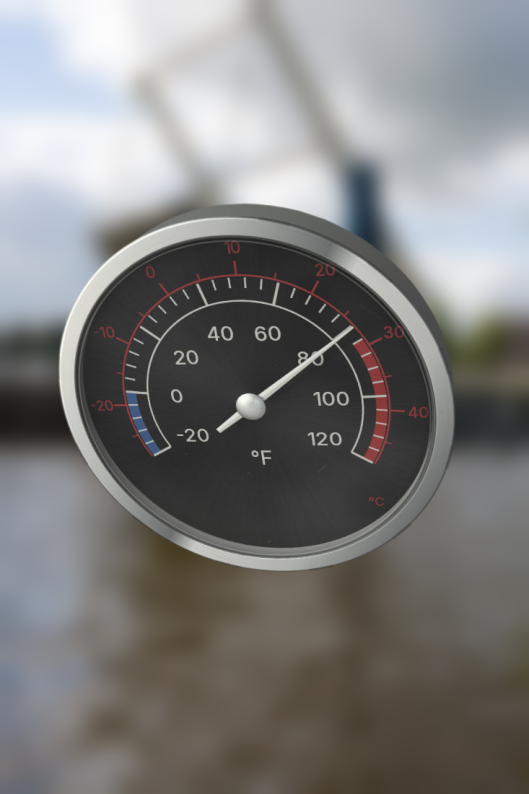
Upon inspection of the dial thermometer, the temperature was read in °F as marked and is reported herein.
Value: 80 °F
